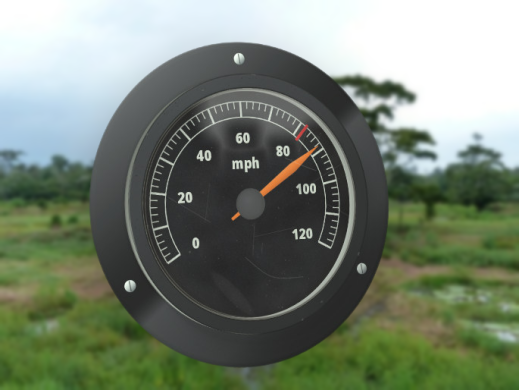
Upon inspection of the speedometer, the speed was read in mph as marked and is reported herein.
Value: 88 mph
